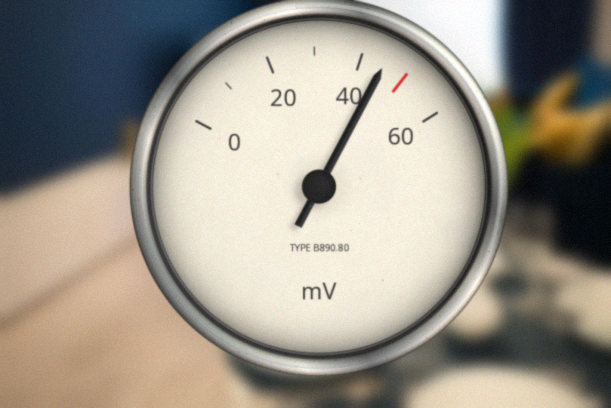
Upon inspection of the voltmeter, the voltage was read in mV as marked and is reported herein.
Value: 45 mV
